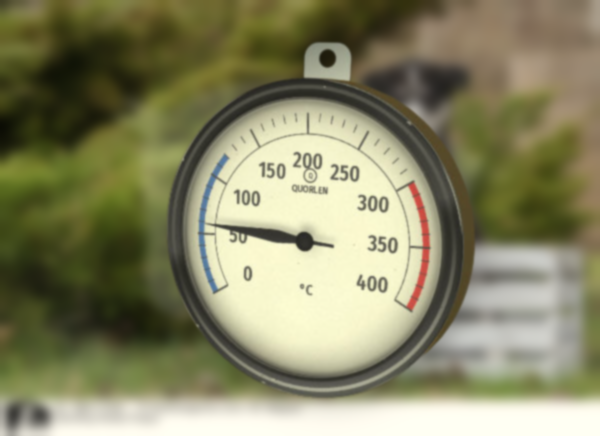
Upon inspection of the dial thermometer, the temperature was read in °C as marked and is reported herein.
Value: 60 °C
